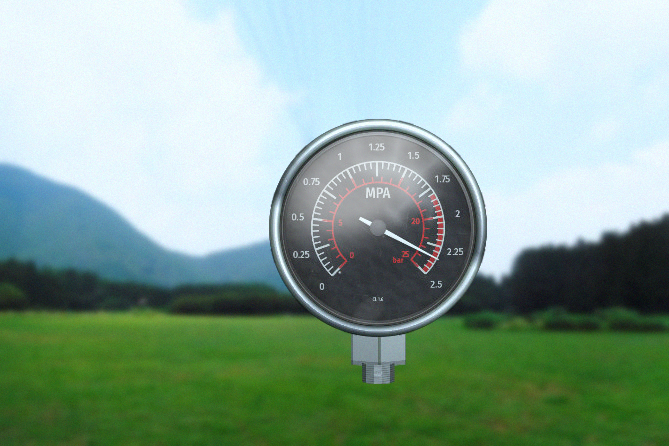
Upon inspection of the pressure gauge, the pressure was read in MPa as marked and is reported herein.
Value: 2.35 MPa
